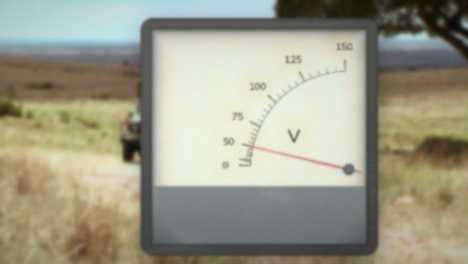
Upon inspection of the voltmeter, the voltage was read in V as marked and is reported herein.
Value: 50 V
